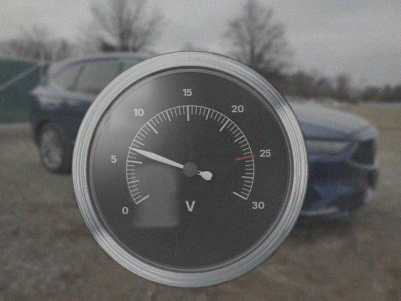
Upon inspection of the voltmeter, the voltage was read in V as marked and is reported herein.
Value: 6.5 V
